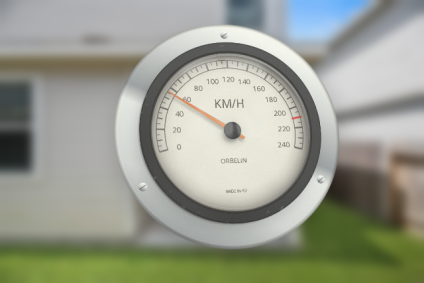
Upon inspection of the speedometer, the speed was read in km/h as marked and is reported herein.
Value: 55 km/h
